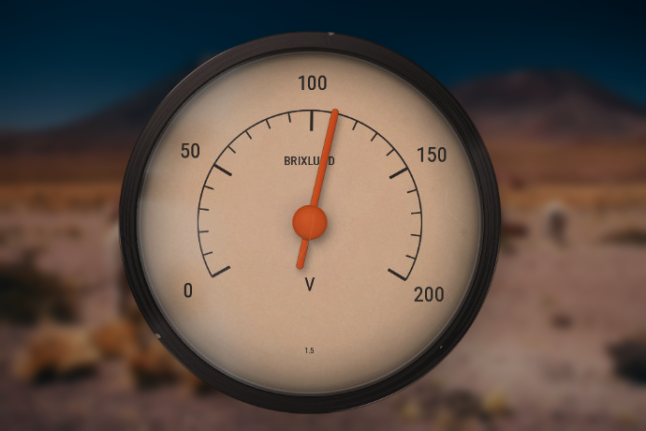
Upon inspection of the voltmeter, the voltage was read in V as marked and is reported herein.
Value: 110 V
